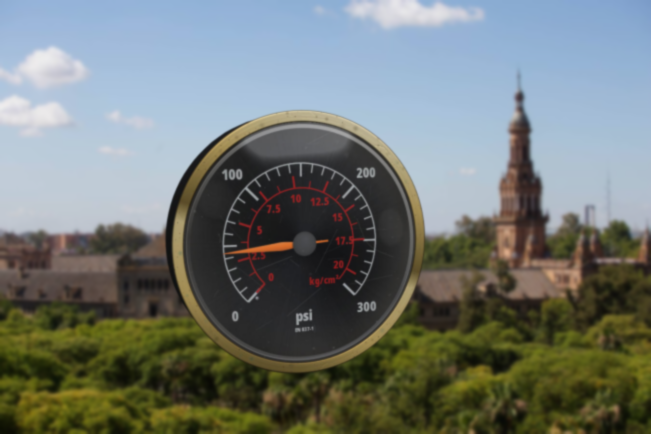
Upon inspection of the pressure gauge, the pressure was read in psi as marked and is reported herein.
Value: 45 psi
